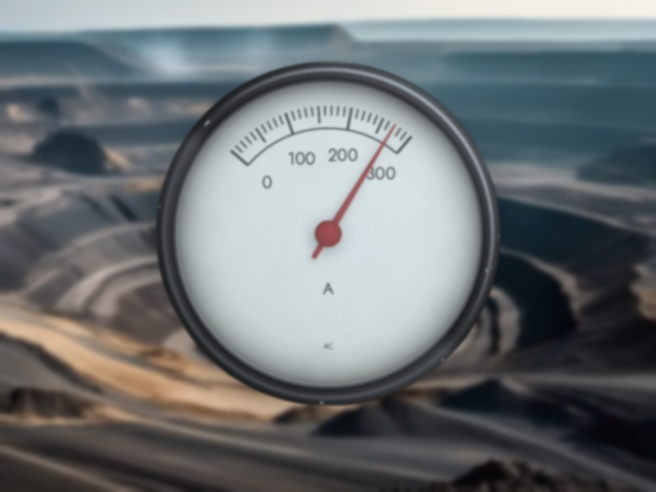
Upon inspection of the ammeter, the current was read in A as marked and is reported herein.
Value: 270 A
